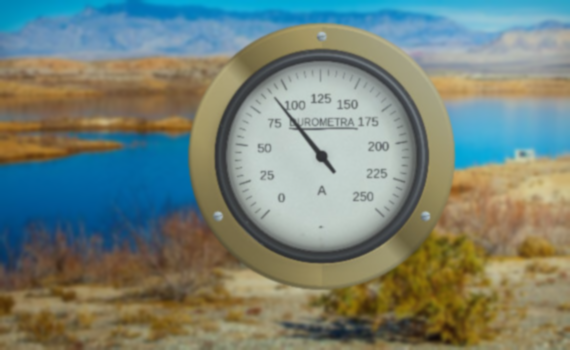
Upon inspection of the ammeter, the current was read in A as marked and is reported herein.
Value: 90 A
